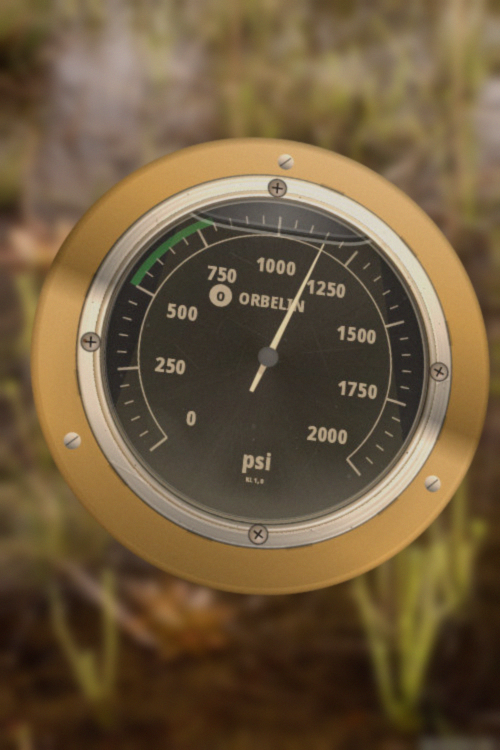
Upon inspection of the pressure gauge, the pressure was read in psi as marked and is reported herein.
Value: 1150 psi
